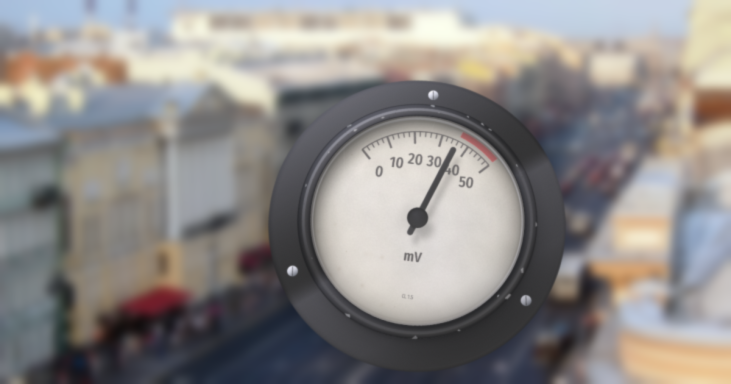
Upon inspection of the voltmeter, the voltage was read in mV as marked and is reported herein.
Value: 36 mV
